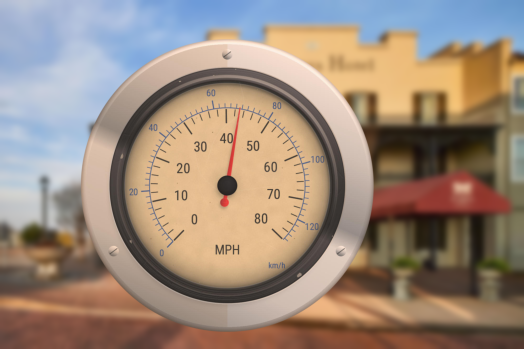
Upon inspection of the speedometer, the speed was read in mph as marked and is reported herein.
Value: 43 mph
